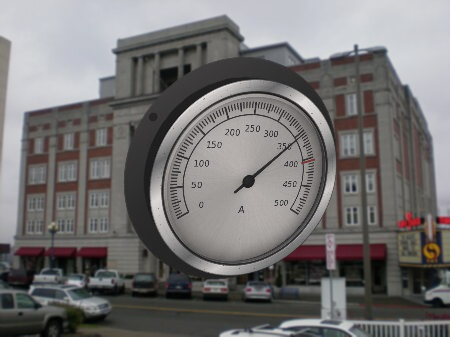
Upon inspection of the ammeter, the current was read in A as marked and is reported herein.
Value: 350 A
